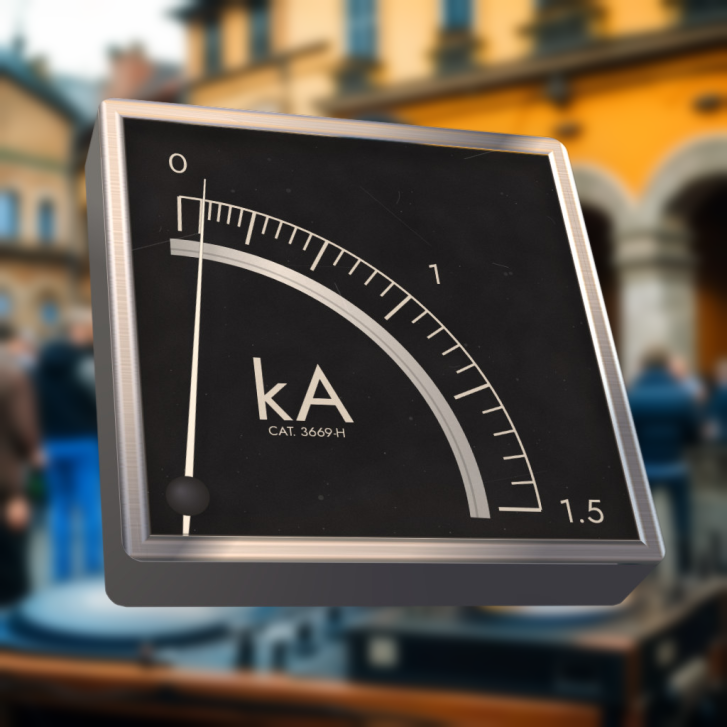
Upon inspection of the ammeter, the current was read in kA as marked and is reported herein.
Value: 0.25 kA
